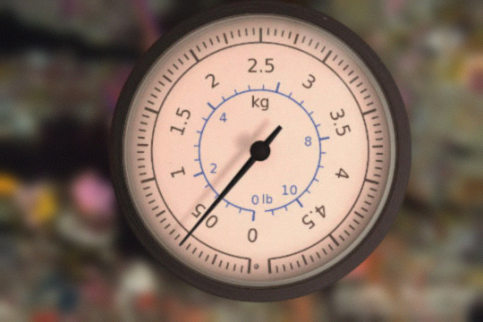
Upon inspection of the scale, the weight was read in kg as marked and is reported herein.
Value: 0.5 kg
